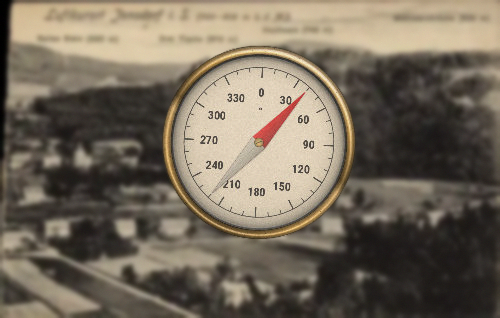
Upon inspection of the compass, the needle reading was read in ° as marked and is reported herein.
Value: 40 °
